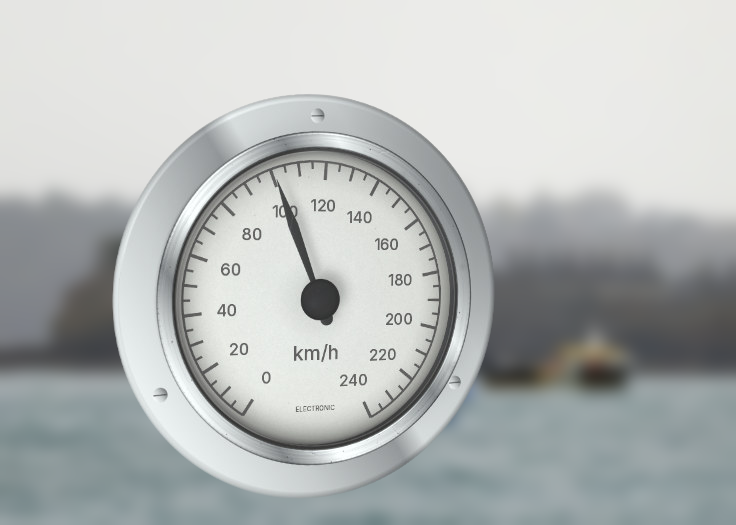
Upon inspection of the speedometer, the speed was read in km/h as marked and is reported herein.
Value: 100 km/h
